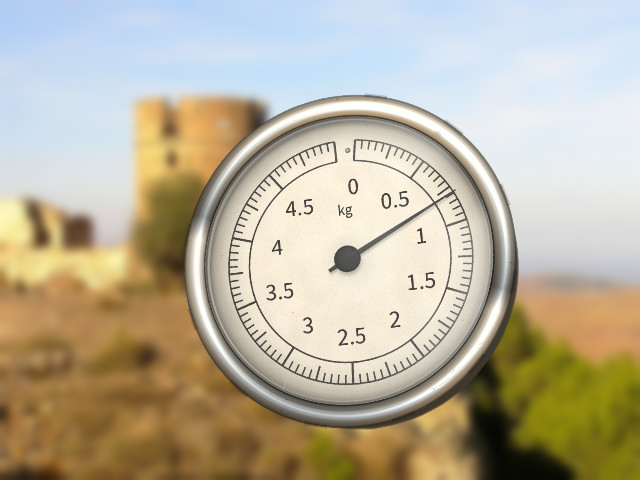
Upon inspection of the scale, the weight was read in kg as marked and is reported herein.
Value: 0.8 kg
